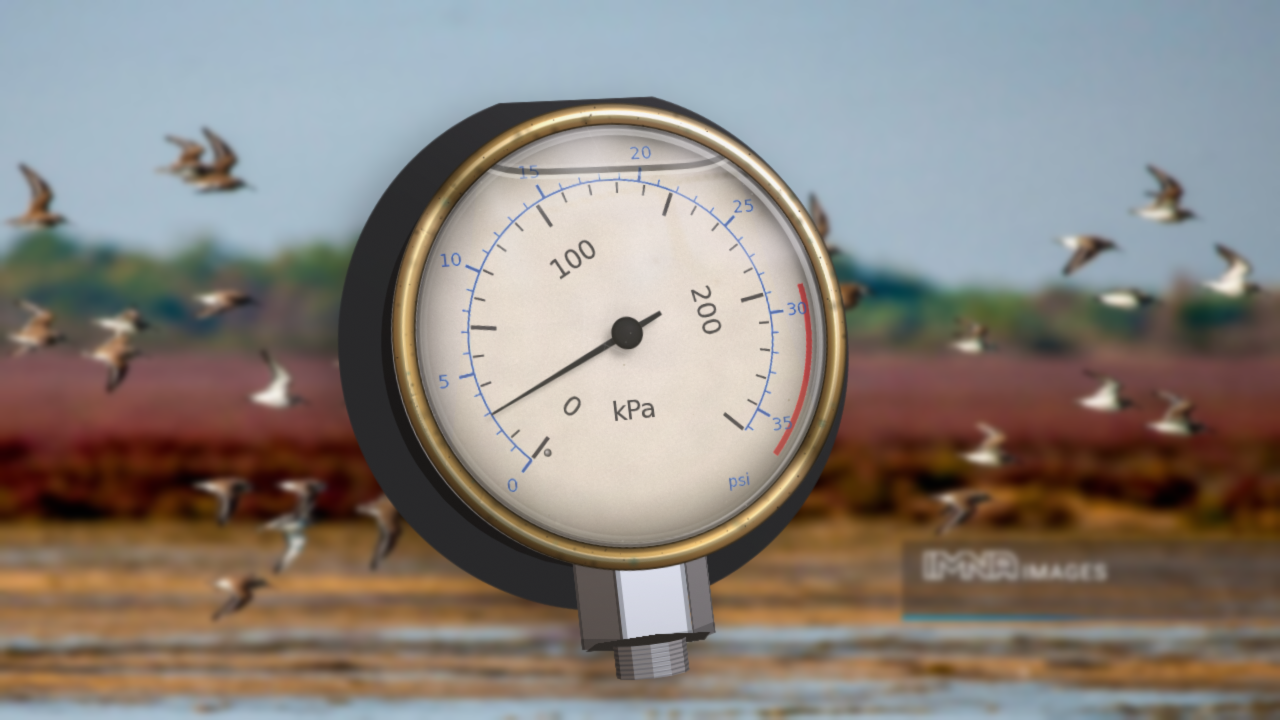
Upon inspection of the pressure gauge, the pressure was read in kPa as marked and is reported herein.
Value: 20 kPa
